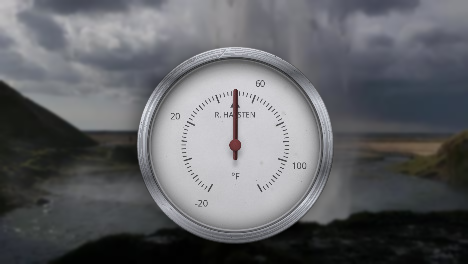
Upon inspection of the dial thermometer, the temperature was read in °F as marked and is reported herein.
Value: 50 °F
